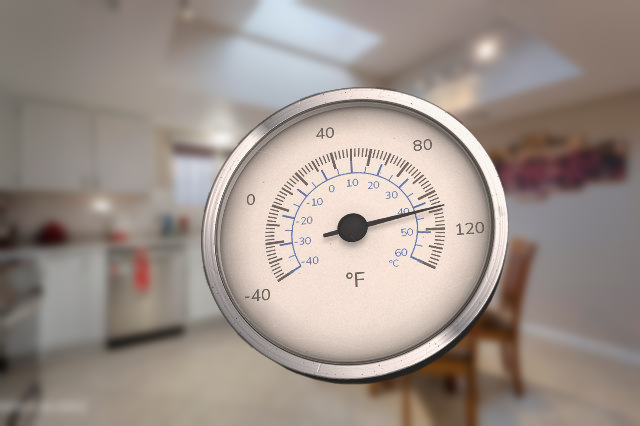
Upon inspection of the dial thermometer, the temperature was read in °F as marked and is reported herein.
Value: 110 °F
